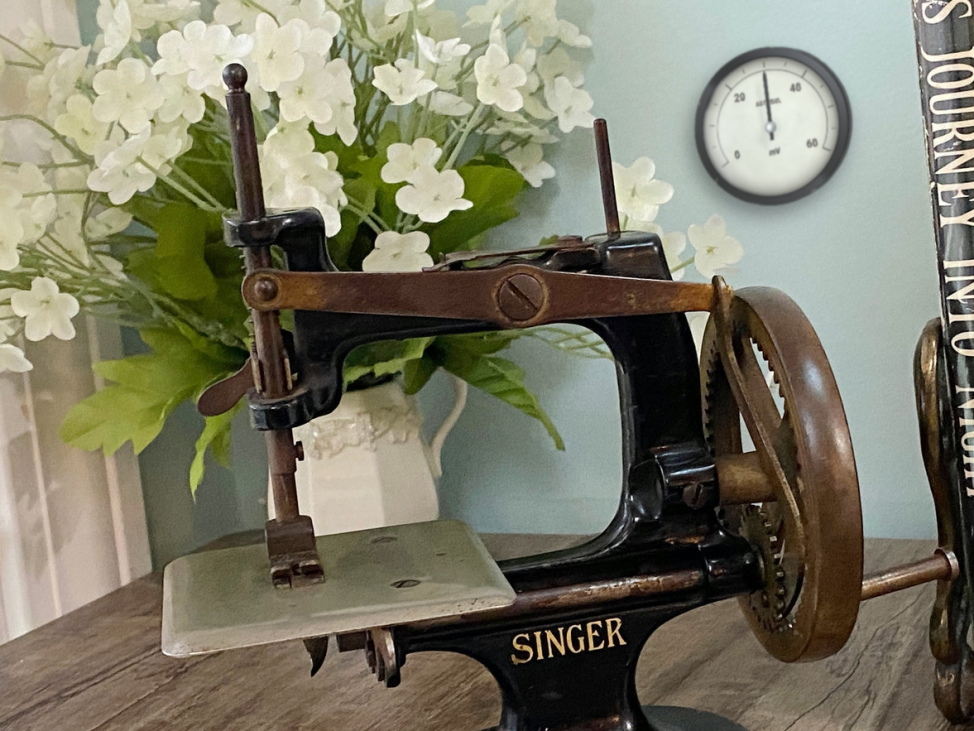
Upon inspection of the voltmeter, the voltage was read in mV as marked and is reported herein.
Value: 30 mV
